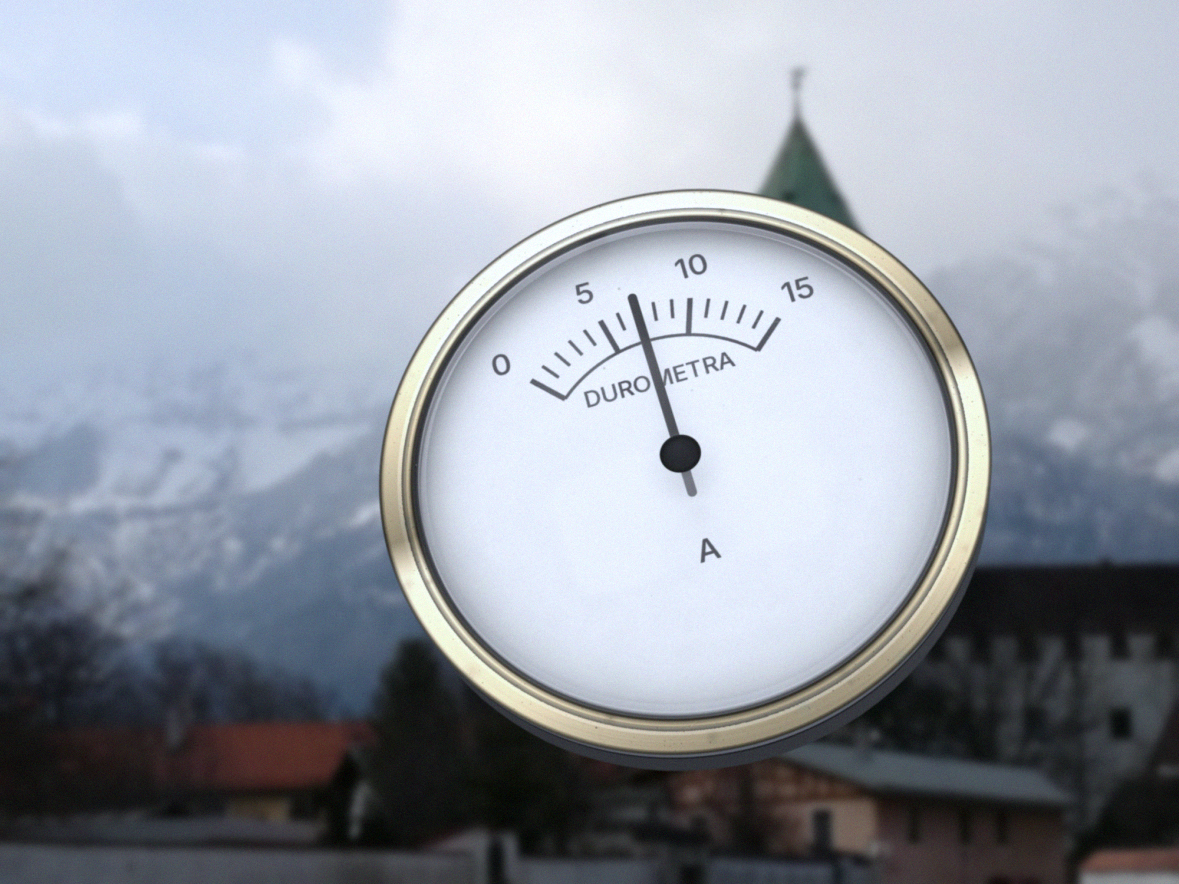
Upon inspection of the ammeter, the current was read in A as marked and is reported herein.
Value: 7 A
